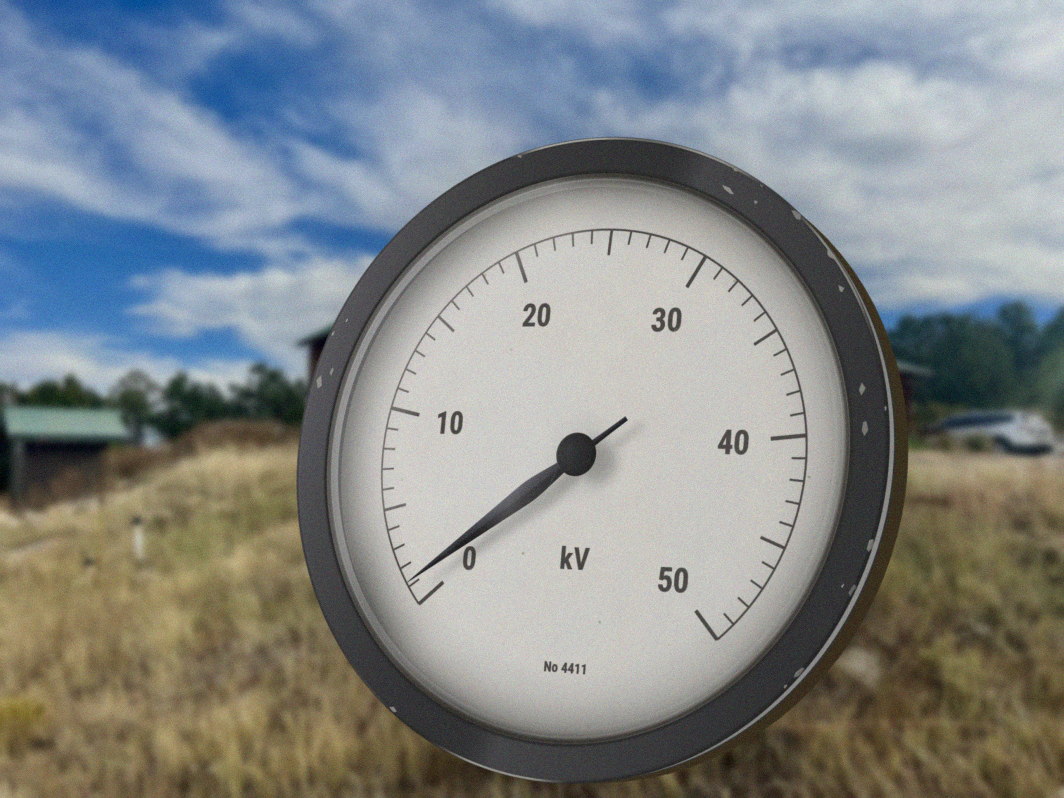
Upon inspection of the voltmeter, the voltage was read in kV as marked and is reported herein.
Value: 1 kV
